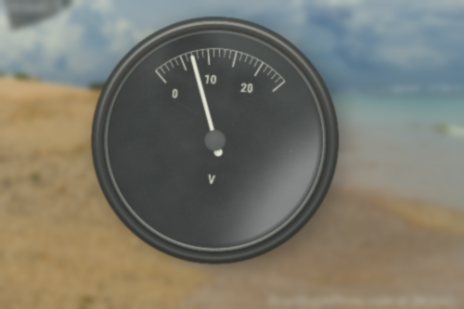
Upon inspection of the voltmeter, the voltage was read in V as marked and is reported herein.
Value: 7 V
